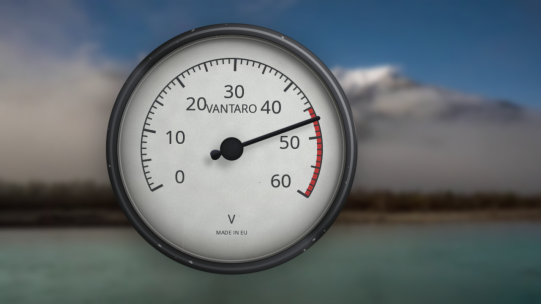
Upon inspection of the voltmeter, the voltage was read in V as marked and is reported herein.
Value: 47 V
